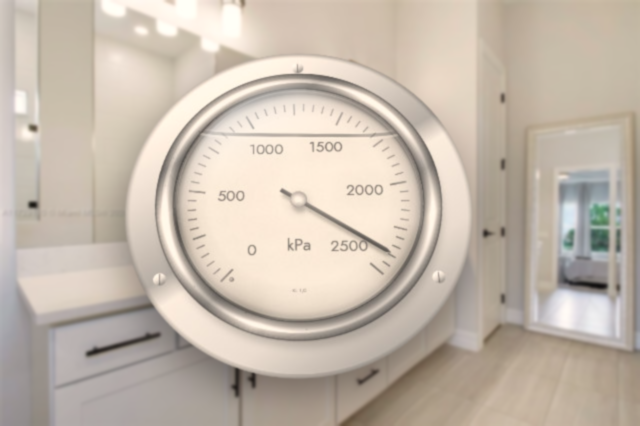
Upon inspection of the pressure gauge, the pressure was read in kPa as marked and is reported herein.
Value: 2400 kPa
